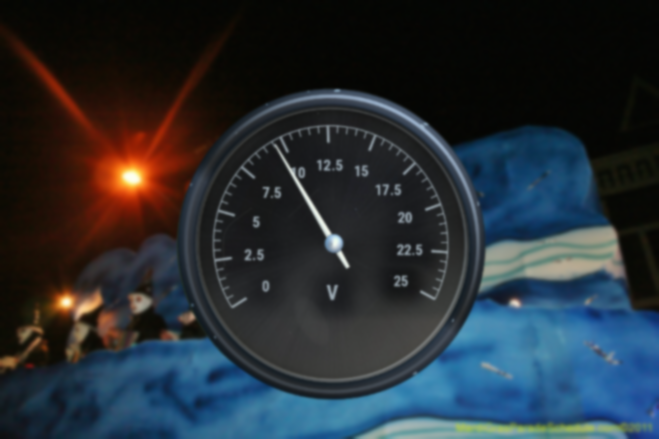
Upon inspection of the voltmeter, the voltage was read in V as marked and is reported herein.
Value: 9.5 V
